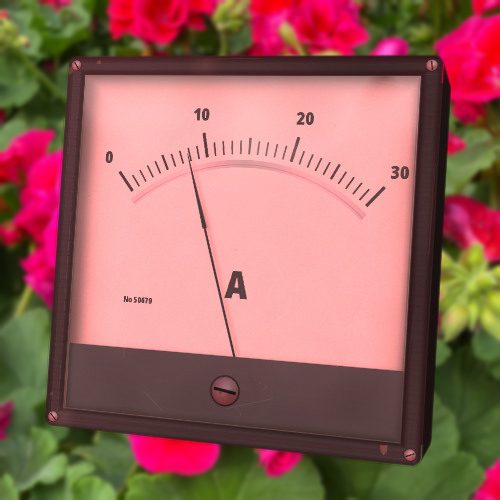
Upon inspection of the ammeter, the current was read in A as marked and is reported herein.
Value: 8 A
